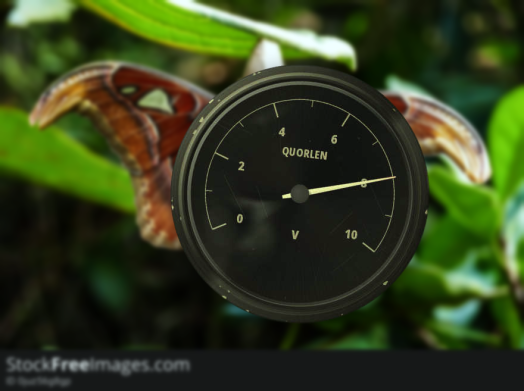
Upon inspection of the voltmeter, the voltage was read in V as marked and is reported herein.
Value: 8 V
